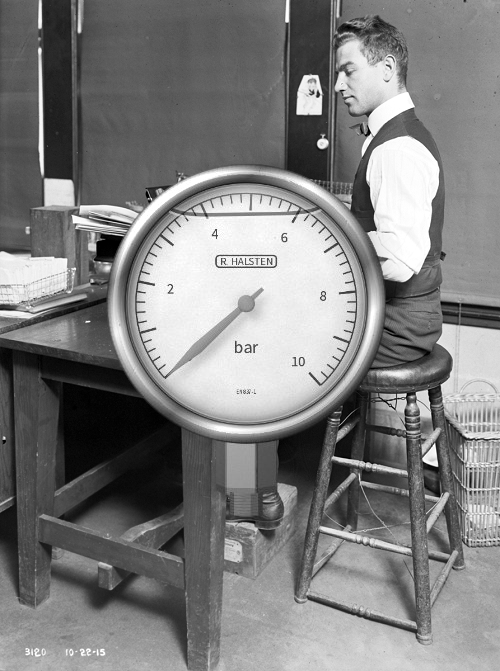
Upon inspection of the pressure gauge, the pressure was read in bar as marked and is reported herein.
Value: 0 bar
